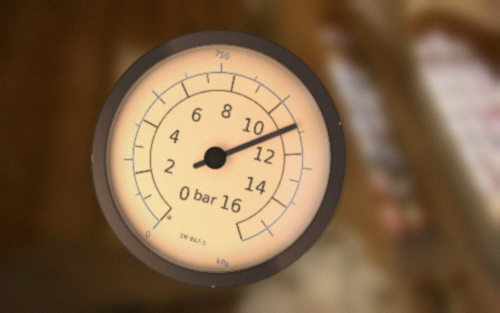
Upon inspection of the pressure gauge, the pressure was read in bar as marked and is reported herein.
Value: 11 bar
